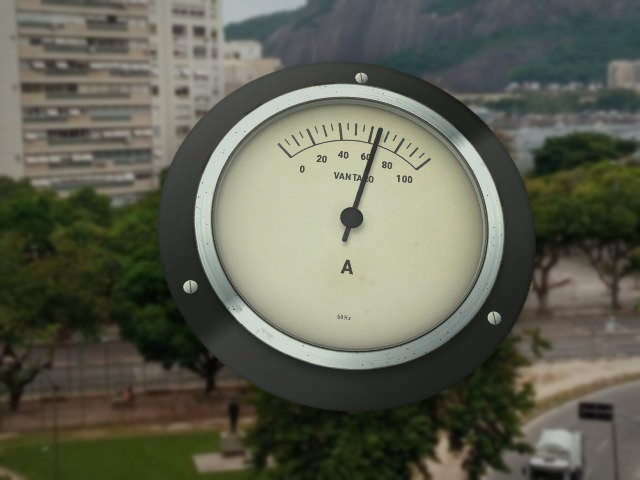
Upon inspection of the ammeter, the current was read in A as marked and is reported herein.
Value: 65 A
